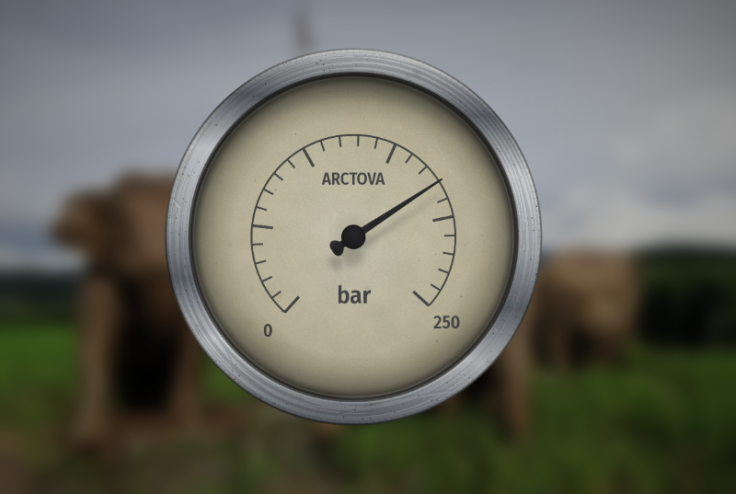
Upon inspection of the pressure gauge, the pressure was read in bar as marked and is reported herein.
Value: 180 bar
